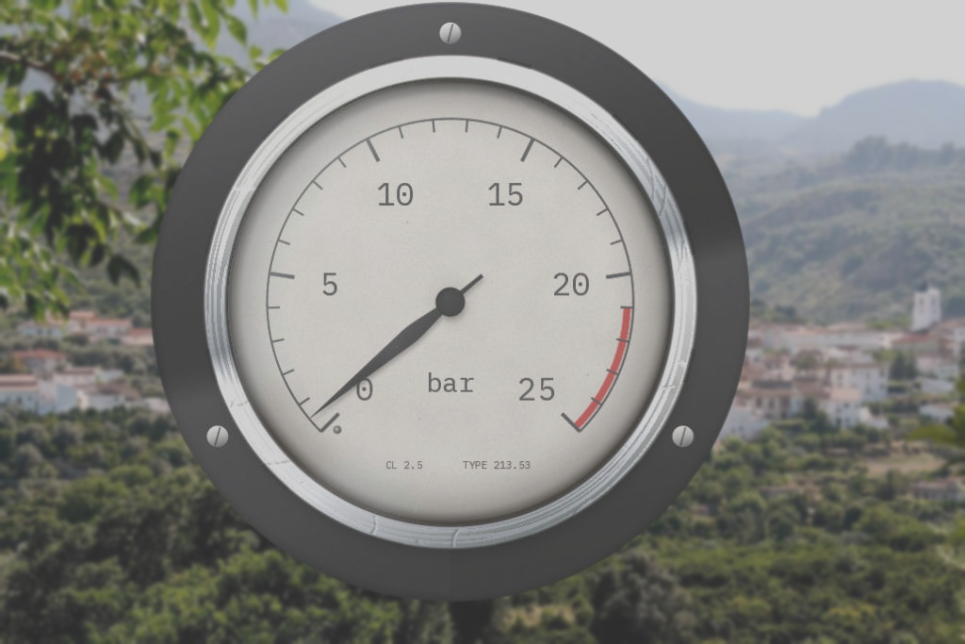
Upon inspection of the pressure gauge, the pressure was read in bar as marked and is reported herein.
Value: 0.5 bar
